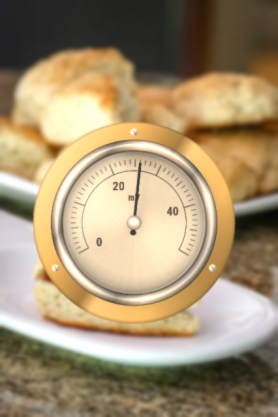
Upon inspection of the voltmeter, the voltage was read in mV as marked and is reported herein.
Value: 26 mV
